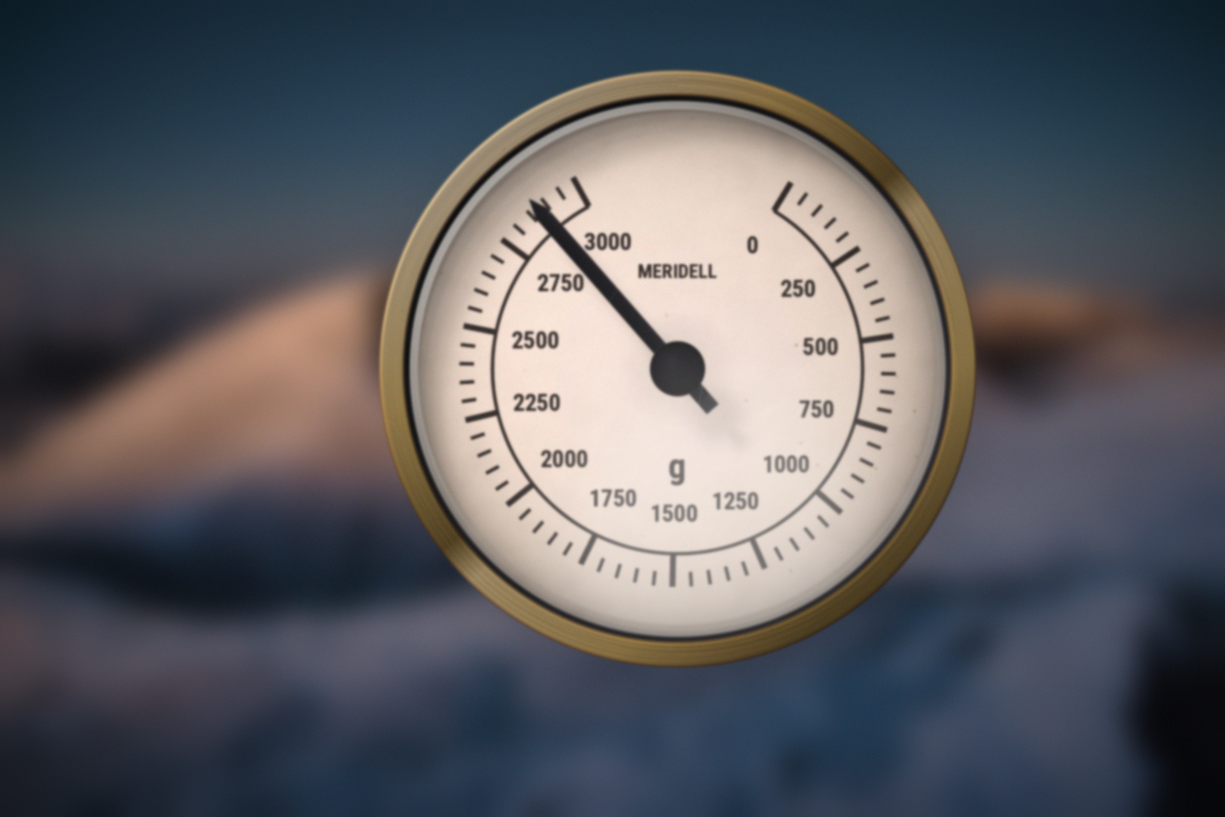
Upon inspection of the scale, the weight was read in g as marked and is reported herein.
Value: 2875 g
